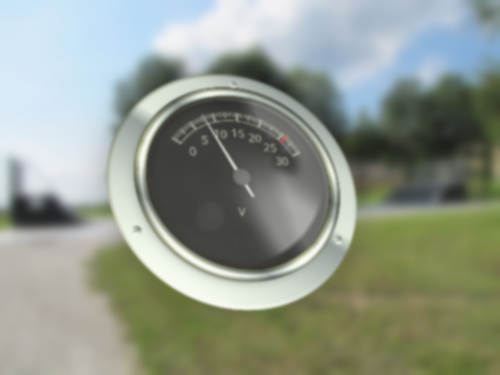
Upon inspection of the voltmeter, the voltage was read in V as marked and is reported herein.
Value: 7.5 V
